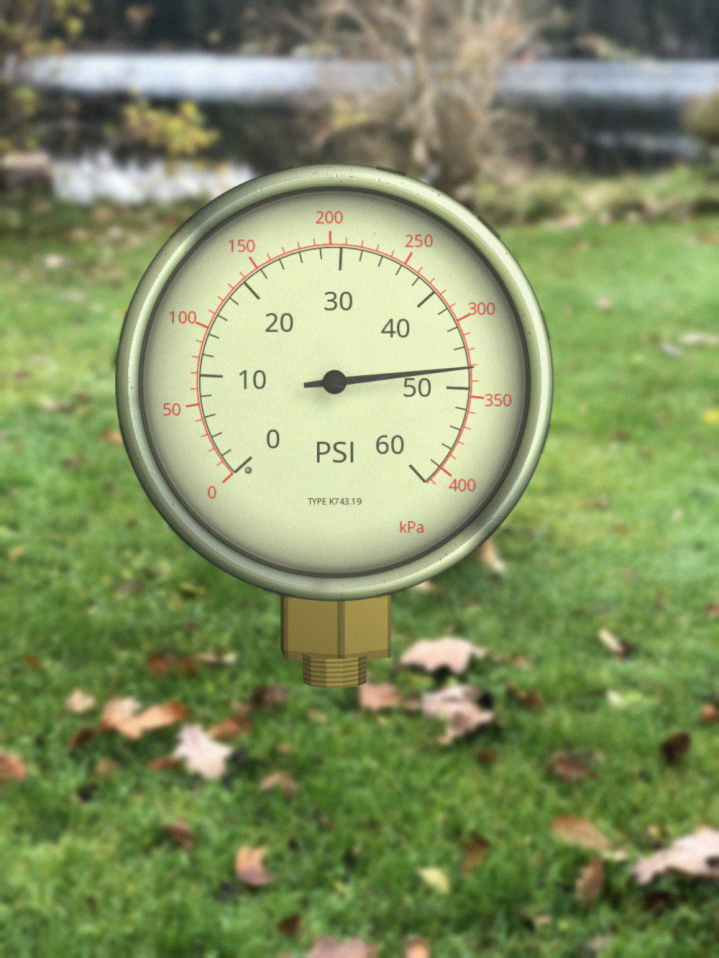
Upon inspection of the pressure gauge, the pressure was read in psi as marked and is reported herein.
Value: 48 psi
